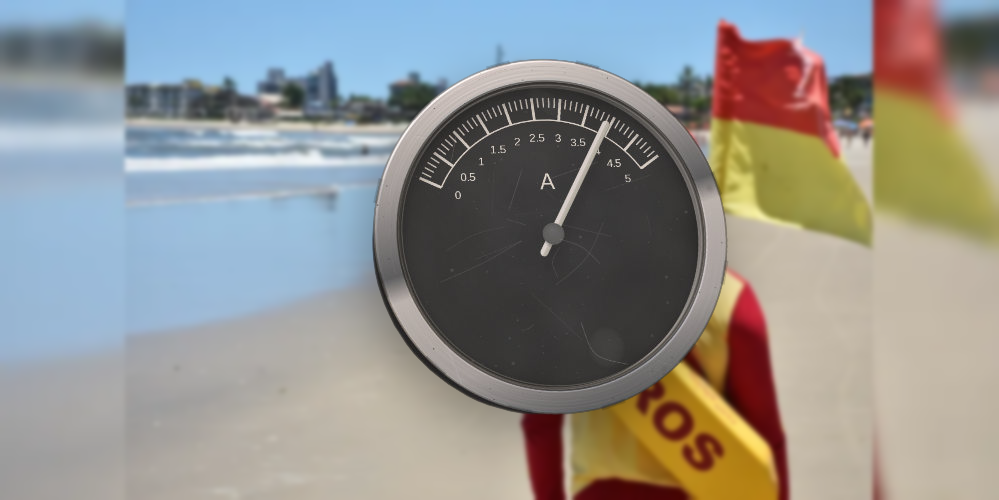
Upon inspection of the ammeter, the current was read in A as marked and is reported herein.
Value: 3.9 A
